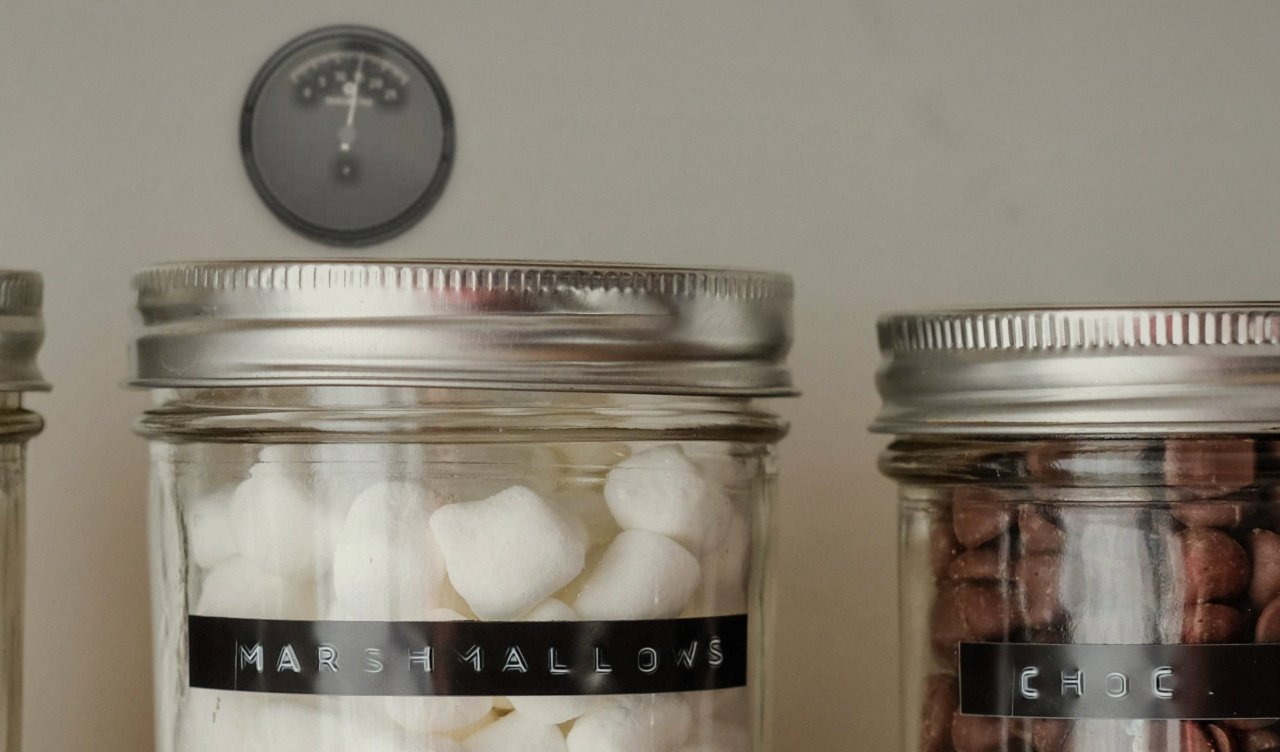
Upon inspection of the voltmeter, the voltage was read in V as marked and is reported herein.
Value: 15 V
